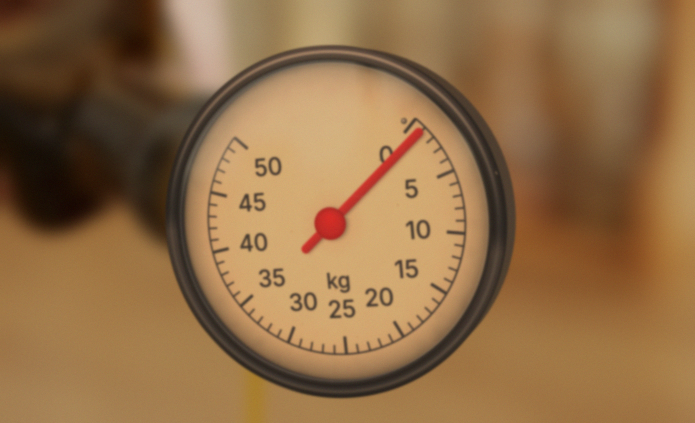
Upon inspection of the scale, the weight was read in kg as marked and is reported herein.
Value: 1 kg
